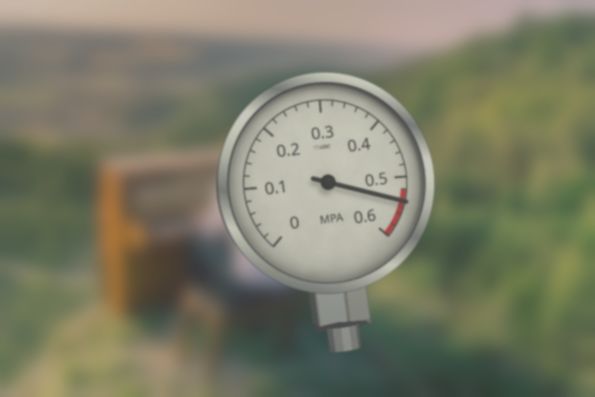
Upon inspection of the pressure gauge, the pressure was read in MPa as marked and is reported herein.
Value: 0.54 MPa
